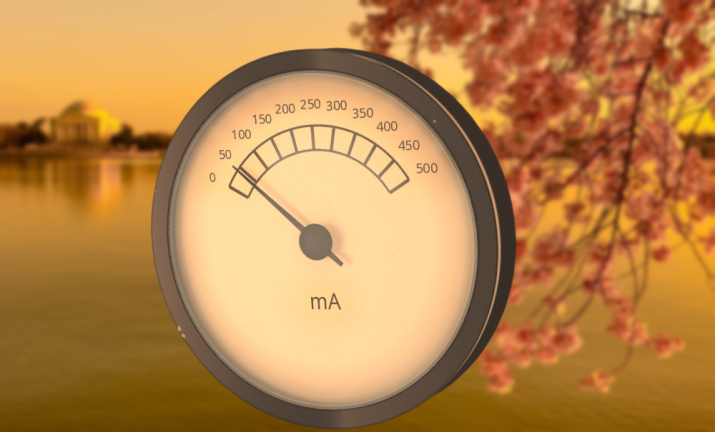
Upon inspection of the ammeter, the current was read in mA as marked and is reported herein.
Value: 50 mA
